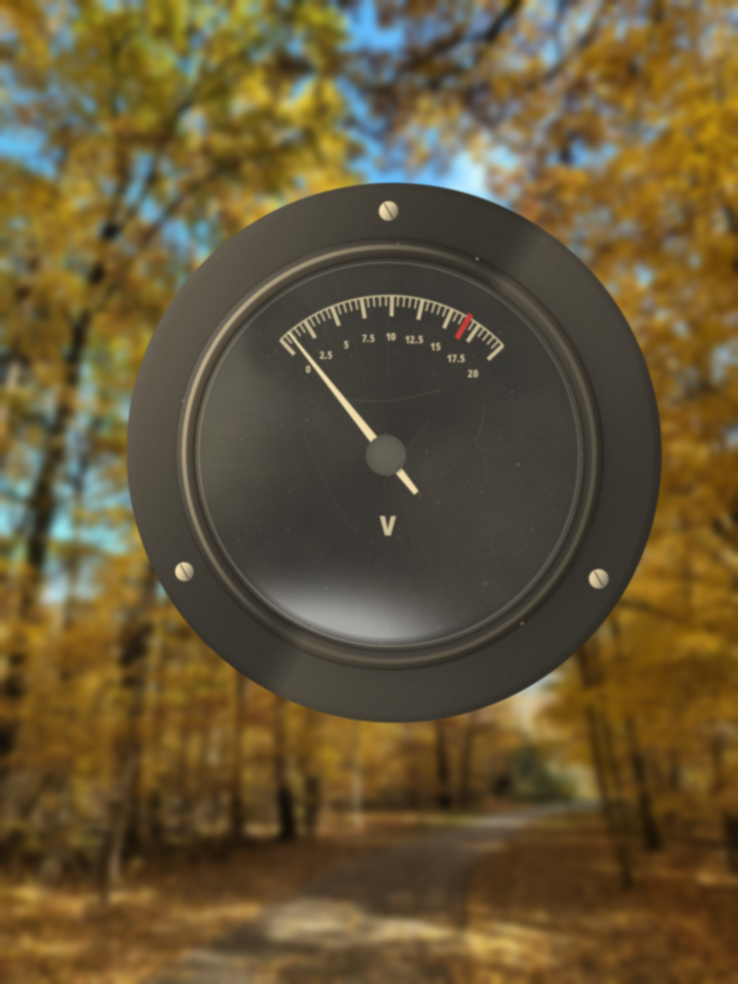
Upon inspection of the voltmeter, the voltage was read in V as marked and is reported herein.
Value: 1 V
